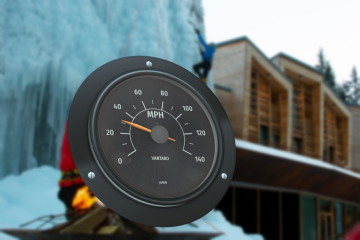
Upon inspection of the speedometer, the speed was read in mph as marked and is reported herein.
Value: 30 mph
